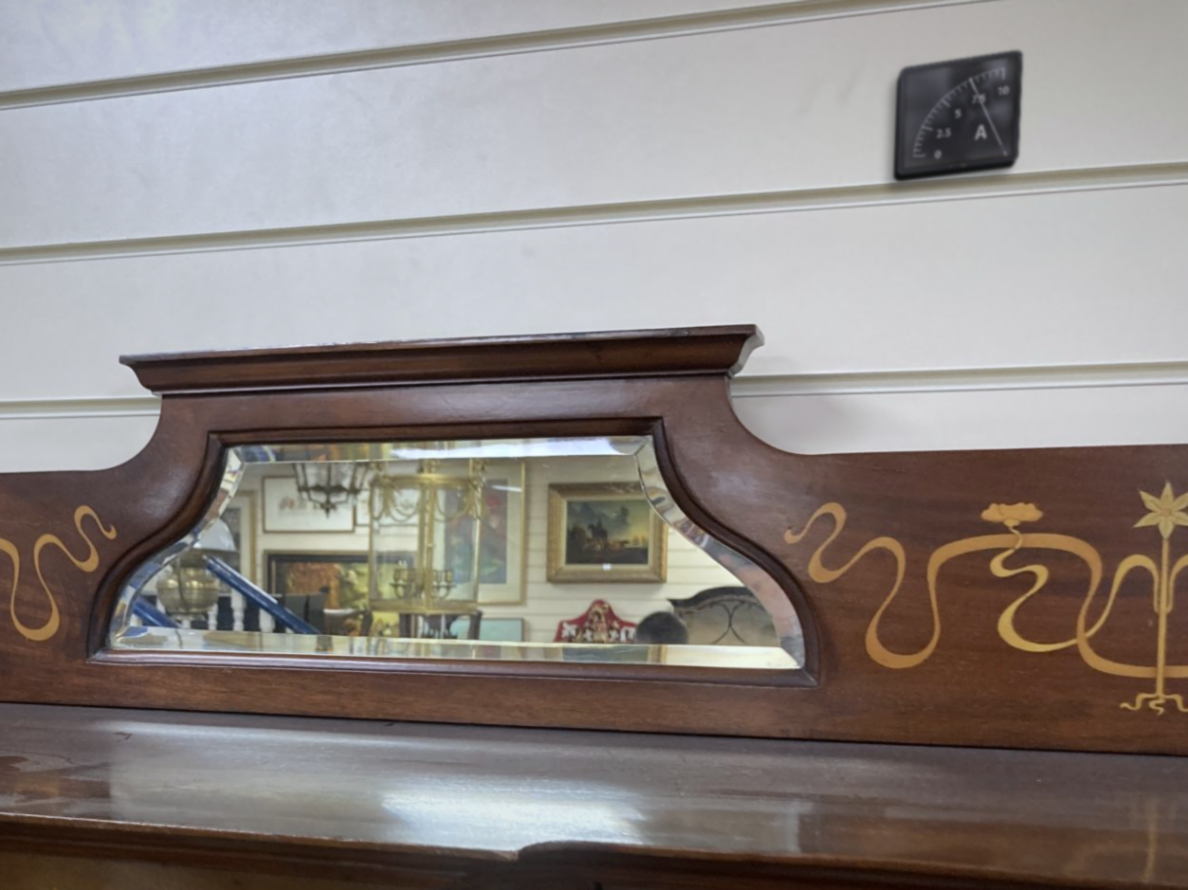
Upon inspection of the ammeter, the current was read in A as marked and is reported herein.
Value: 7.5 A
